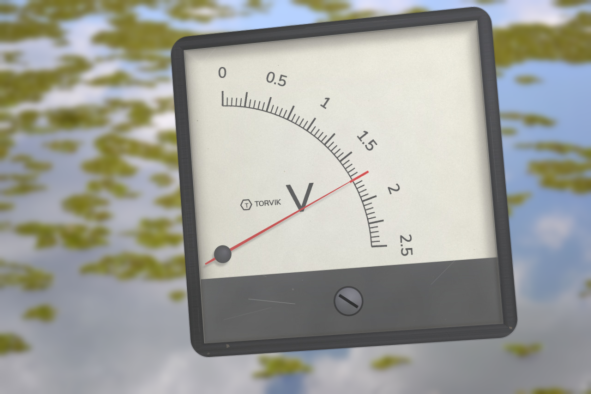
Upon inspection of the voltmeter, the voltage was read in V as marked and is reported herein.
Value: 1.75 V
